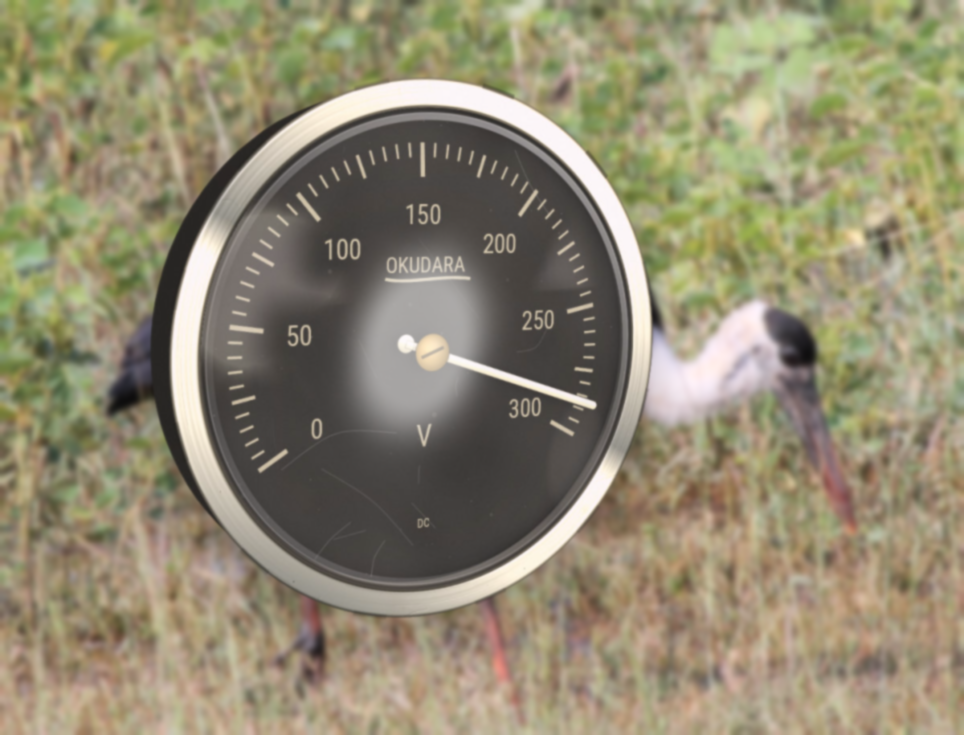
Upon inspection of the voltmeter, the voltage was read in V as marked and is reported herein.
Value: 287.5 V
